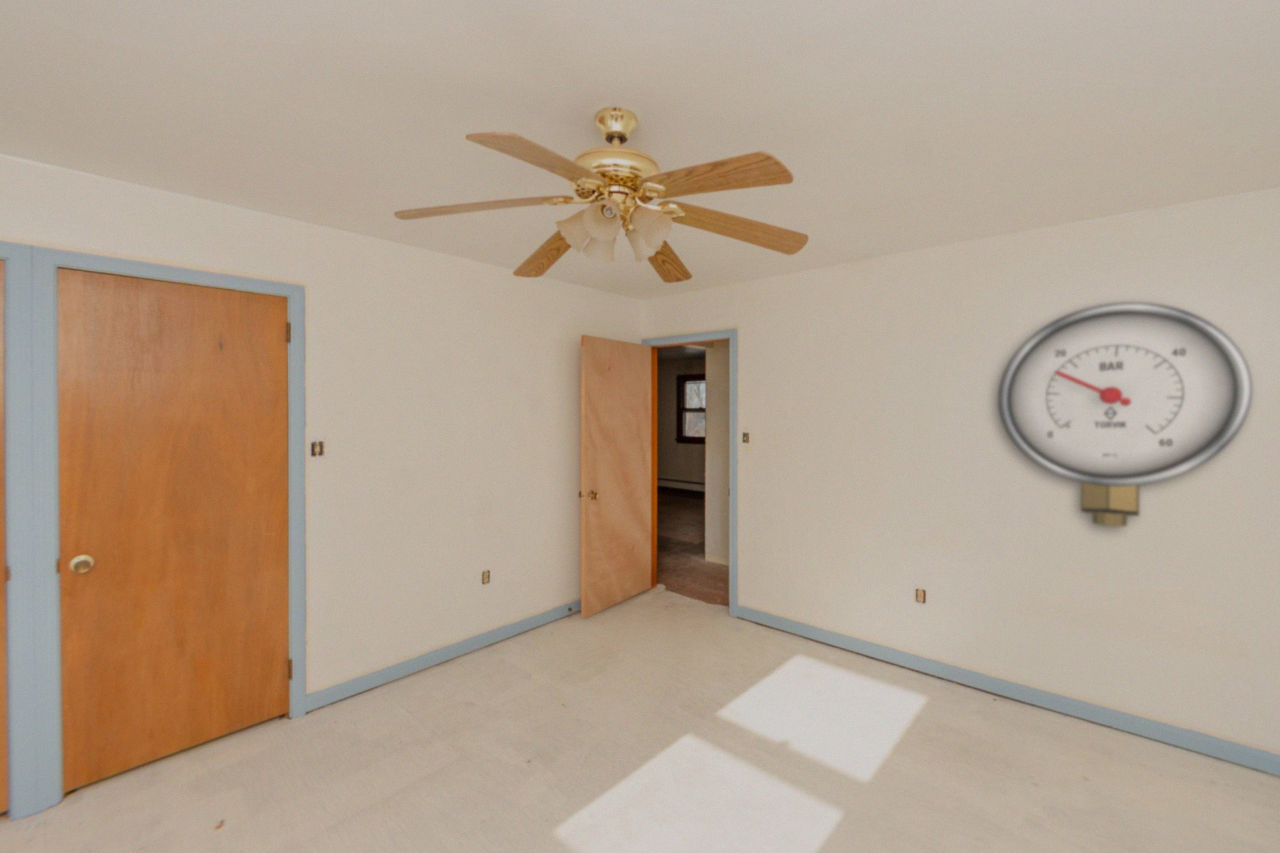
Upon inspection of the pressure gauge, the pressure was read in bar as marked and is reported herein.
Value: 16 bar
